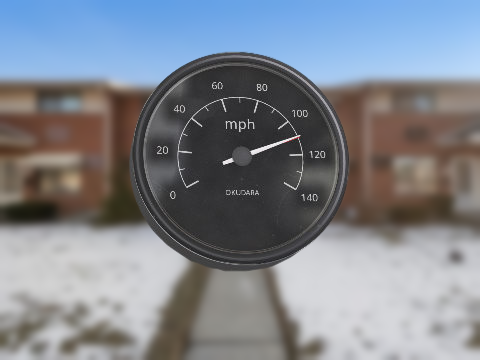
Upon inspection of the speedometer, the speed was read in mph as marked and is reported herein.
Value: 110 mph
